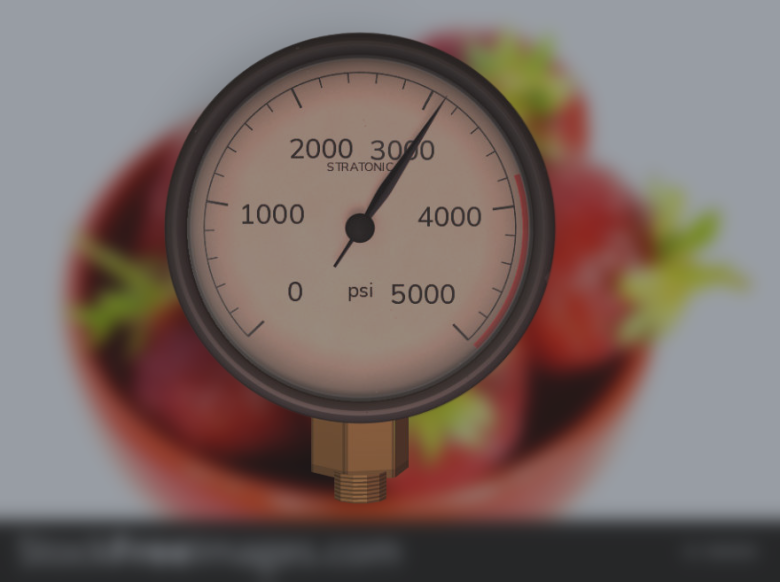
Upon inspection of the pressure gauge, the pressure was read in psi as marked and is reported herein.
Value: 3100 psi
